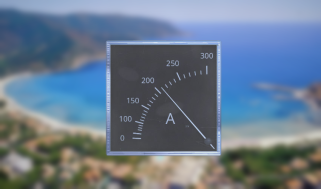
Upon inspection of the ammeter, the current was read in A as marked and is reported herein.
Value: 210 A
